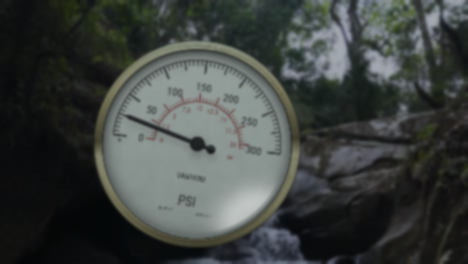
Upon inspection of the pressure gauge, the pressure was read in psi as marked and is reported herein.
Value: 25 psi
